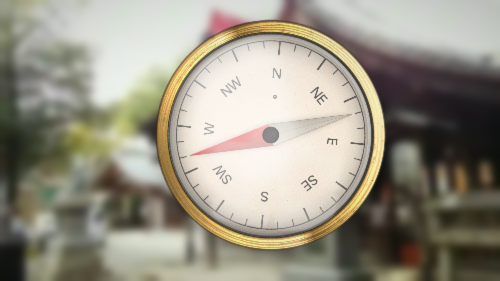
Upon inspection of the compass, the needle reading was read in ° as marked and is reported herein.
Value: 250 °
